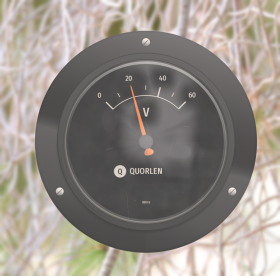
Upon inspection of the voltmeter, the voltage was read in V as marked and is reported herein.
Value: 20 V
